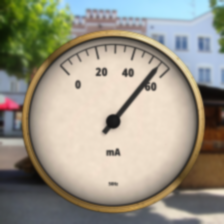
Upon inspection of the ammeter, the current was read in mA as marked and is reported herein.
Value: 55 mA
